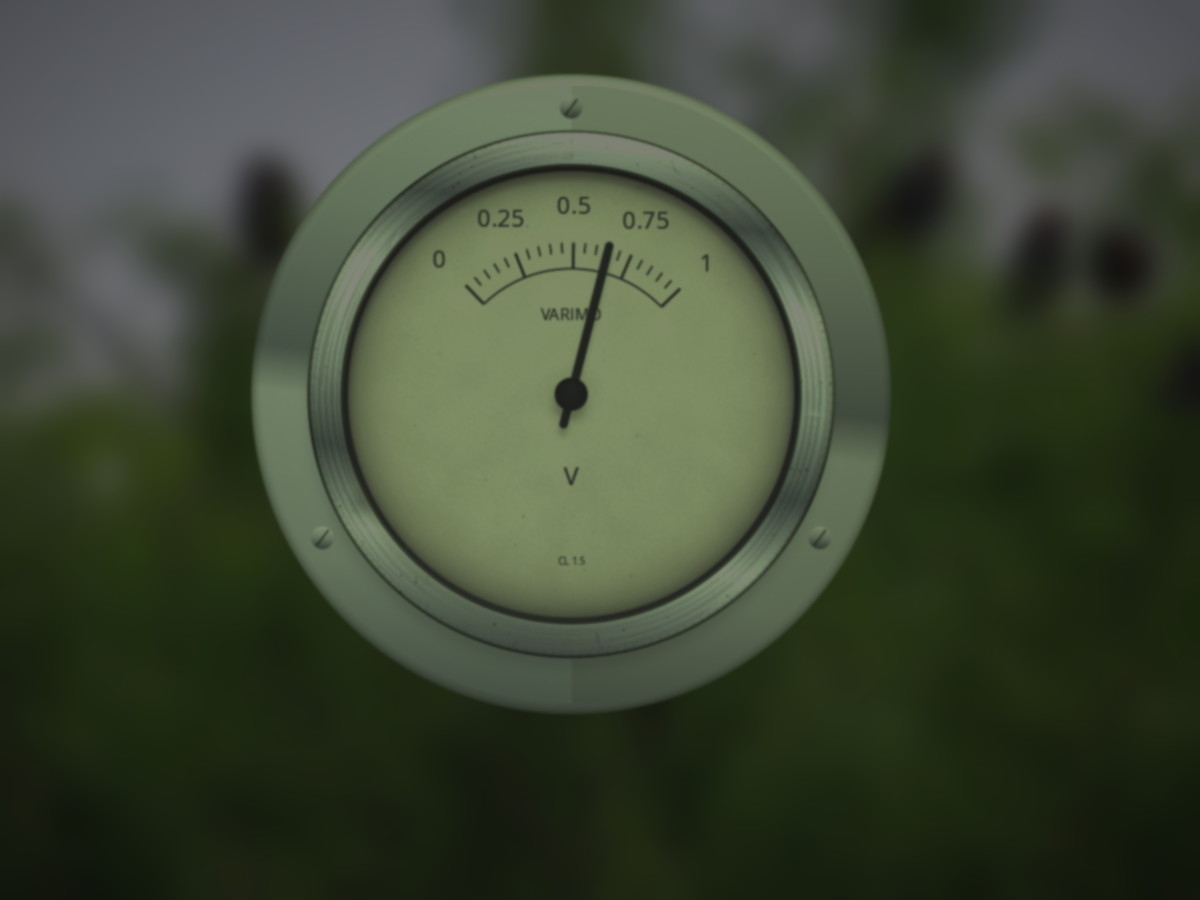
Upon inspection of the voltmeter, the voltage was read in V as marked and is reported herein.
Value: 0.65 V
